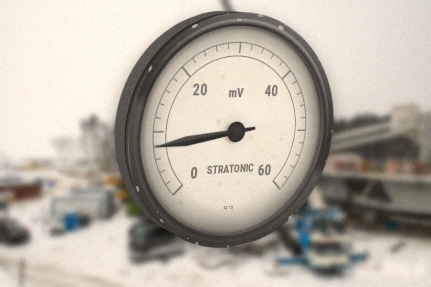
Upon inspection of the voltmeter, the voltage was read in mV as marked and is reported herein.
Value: 8 mV
